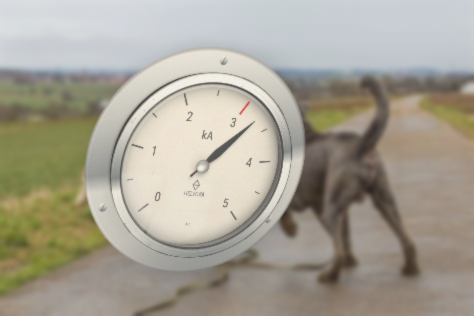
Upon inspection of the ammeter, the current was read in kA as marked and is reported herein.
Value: 3.25 kA
